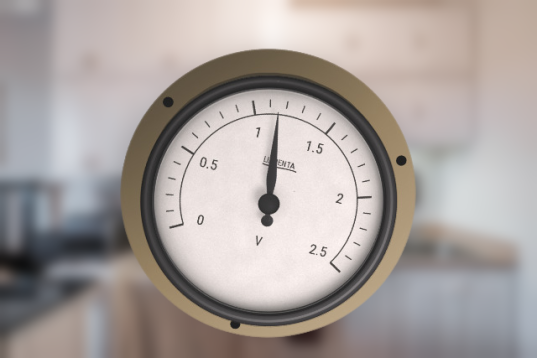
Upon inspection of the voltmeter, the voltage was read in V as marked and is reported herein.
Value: 1.15 V
